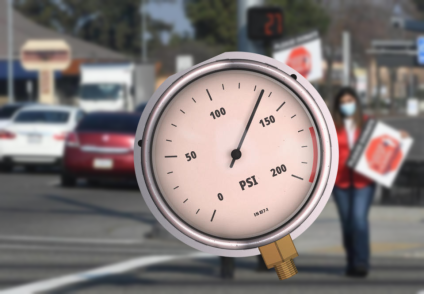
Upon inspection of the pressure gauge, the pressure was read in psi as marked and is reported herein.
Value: 135 psi
